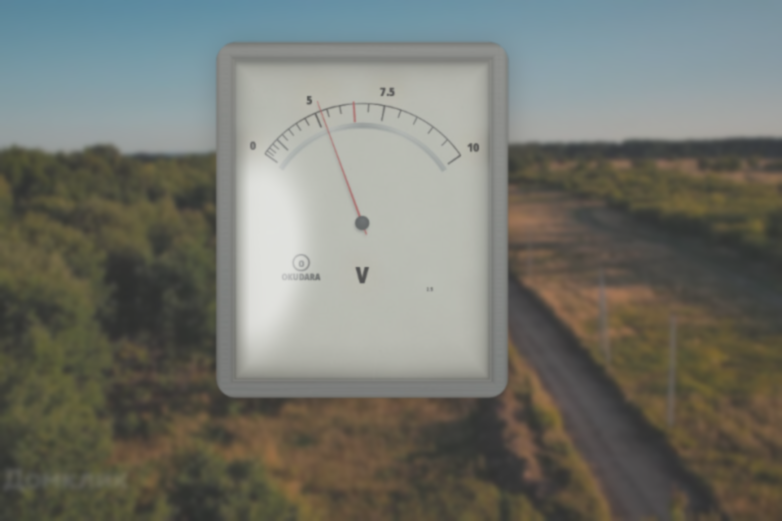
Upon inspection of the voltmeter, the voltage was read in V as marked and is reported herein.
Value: 5.25 V
